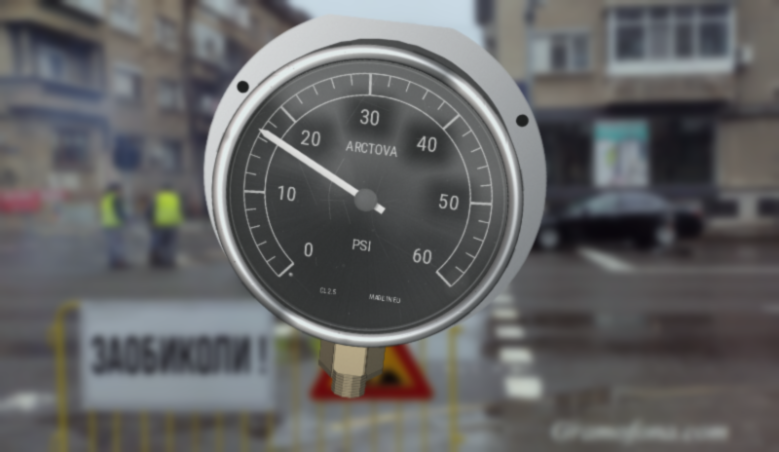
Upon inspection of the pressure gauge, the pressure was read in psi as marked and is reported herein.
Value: 17 psi
